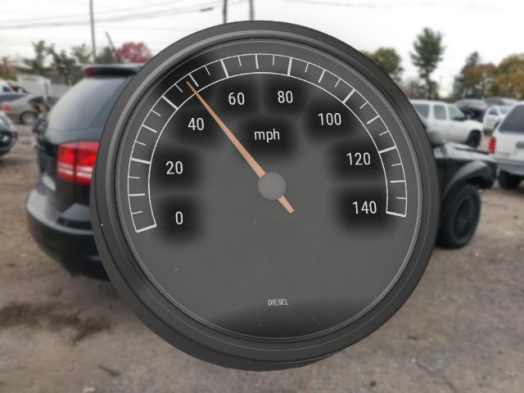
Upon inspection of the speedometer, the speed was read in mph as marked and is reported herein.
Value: 47.5 mph
